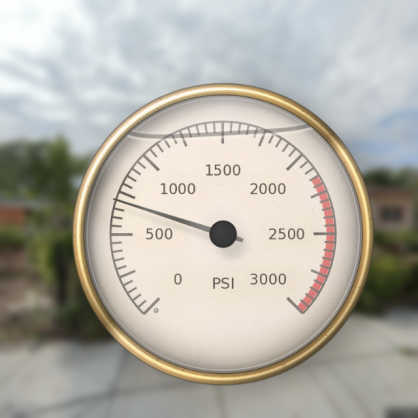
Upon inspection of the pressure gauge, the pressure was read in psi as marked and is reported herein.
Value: 700 psi
